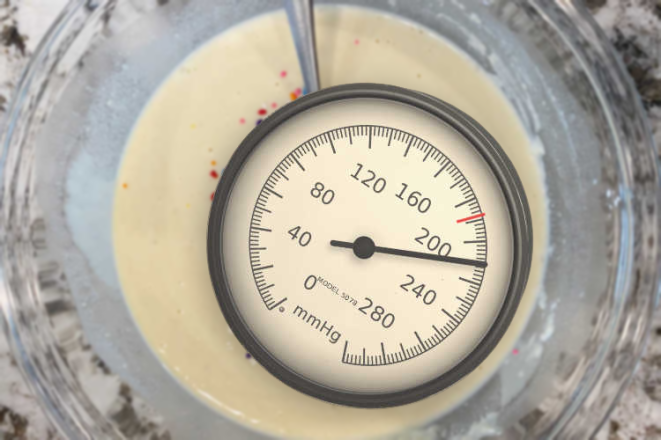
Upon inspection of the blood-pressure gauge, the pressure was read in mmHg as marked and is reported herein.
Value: 210 mmHg
